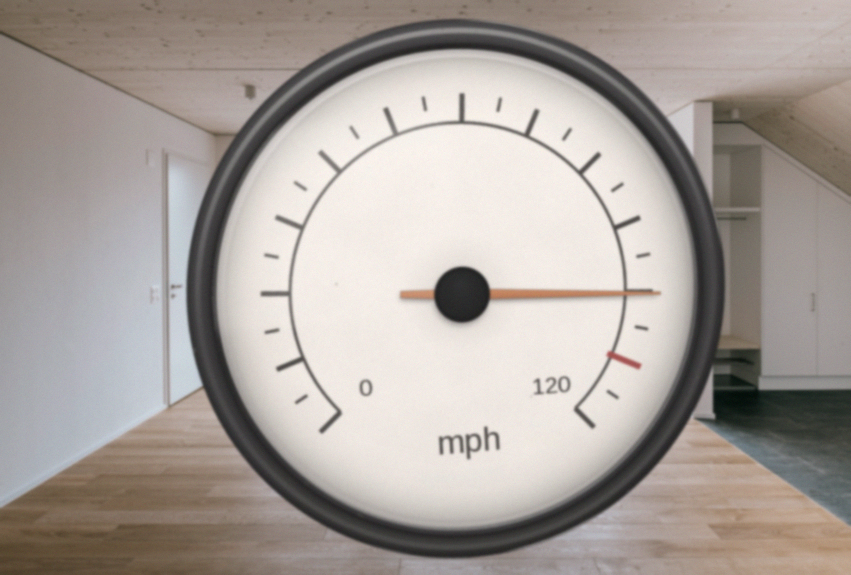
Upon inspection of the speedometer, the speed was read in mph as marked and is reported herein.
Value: 100 mph
